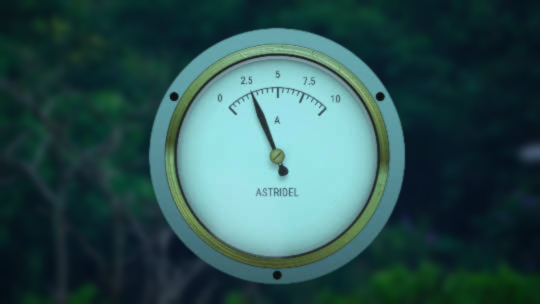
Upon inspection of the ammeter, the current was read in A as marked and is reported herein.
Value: 2.5 A
